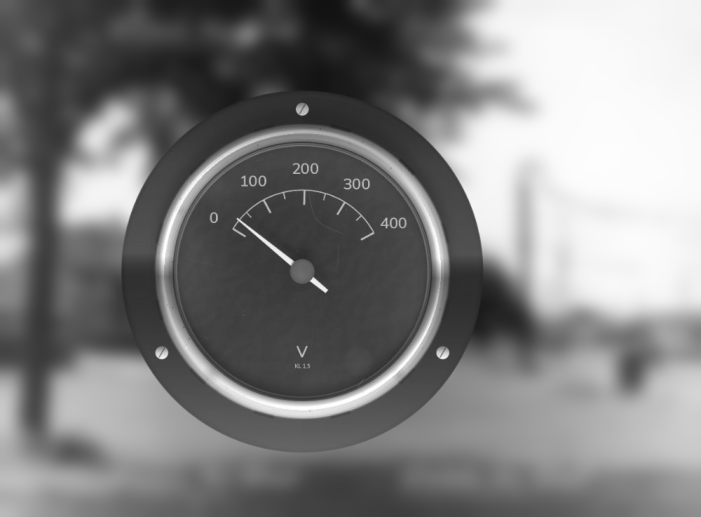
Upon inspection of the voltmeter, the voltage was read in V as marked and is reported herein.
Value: 25 V
